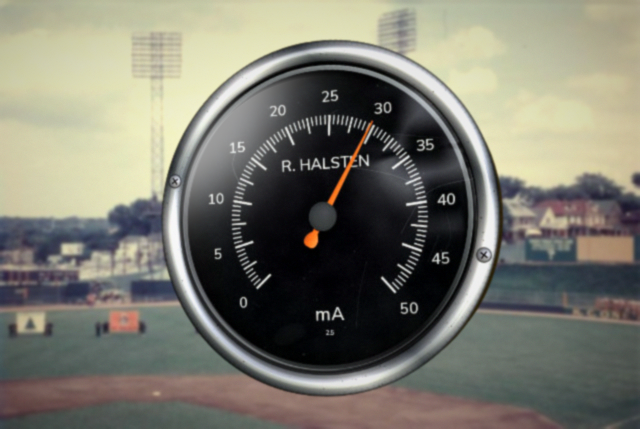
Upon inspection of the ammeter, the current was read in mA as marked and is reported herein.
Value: 30 mA
